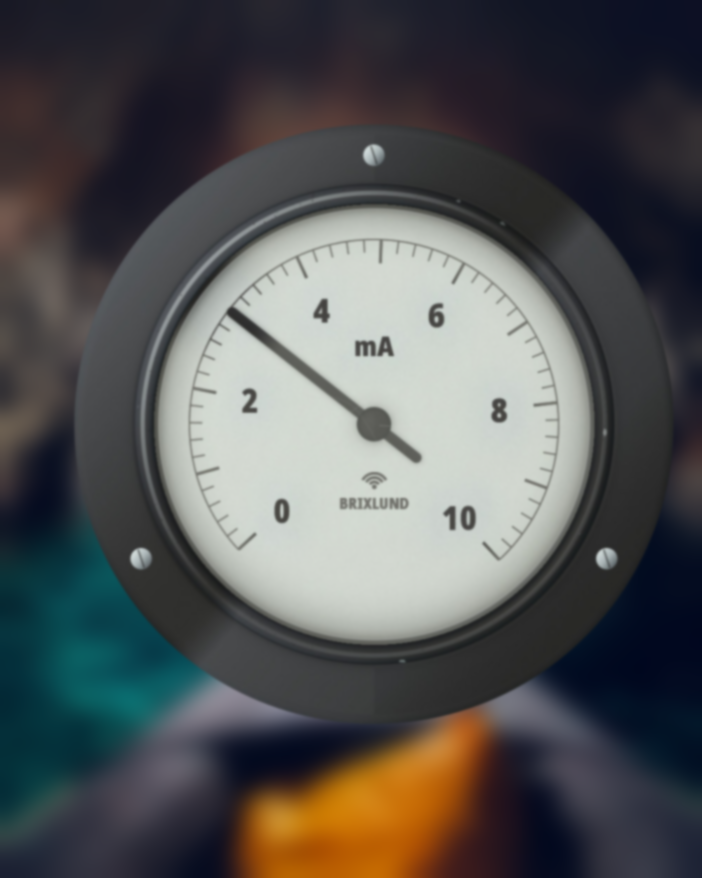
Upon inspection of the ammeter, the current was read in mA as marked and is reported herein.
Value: 3 mA
